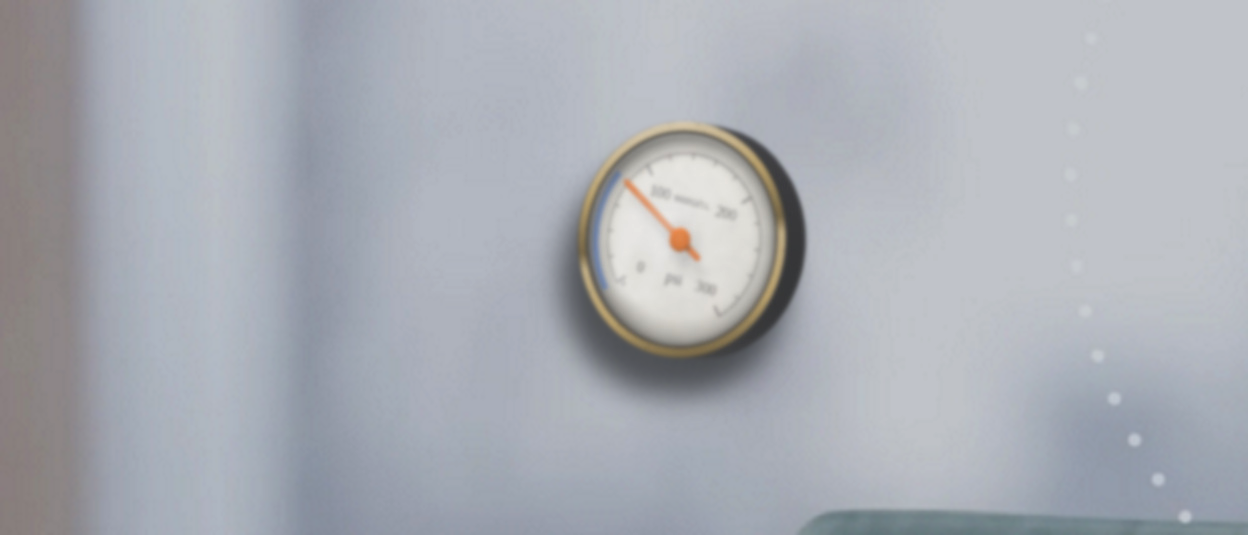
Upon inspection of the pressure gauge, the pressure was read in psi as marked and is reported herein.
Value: 80 psi
